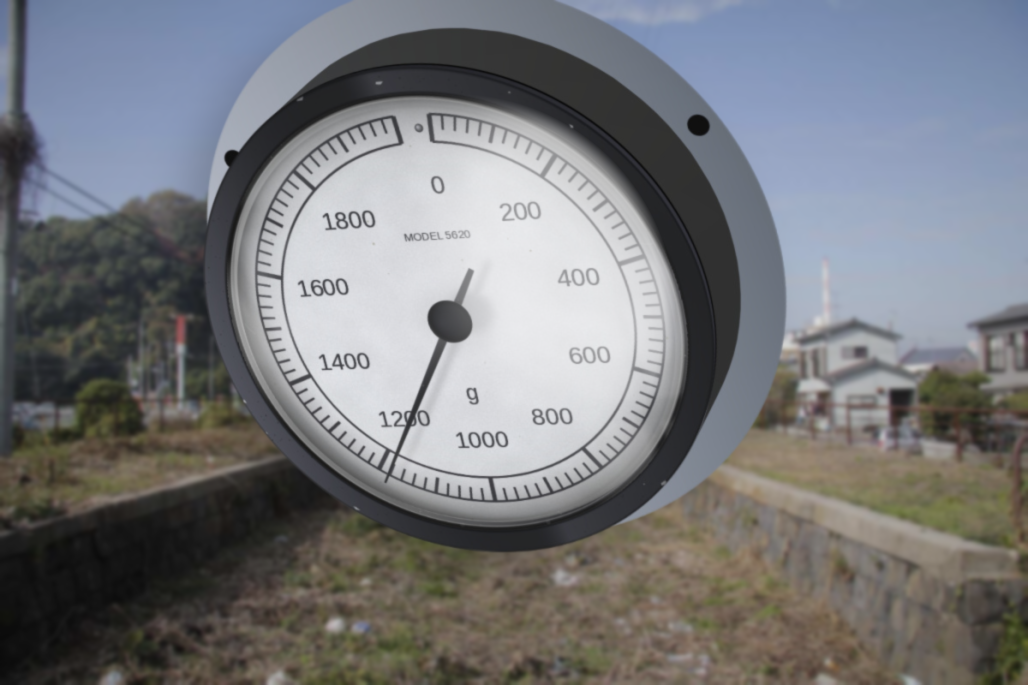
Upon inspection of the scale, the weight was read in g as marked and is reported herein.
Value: 1180 g
